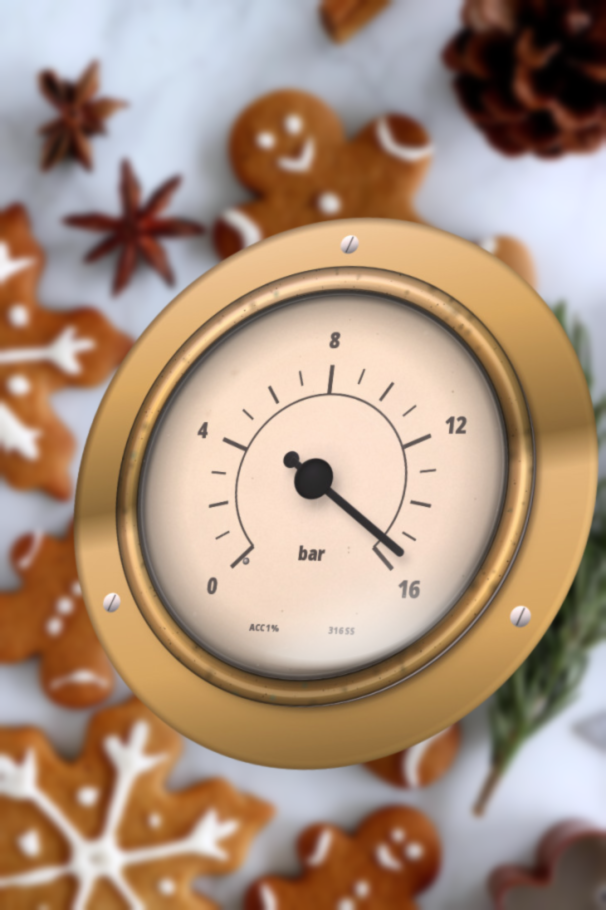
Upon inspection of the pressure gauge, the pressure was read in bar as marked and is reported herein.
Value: 15.5 bar
